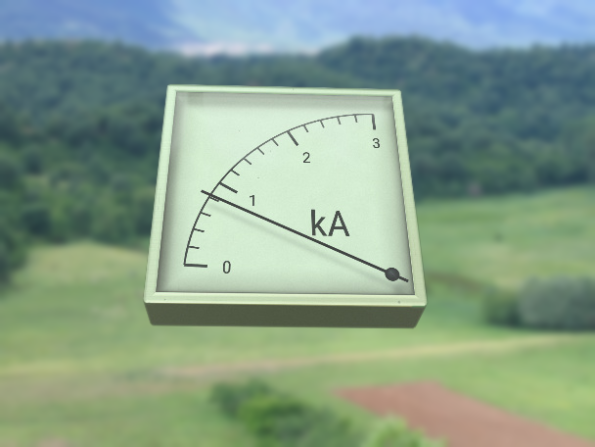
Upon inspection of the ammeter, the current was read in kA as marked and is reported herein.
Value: 0.8 kA
